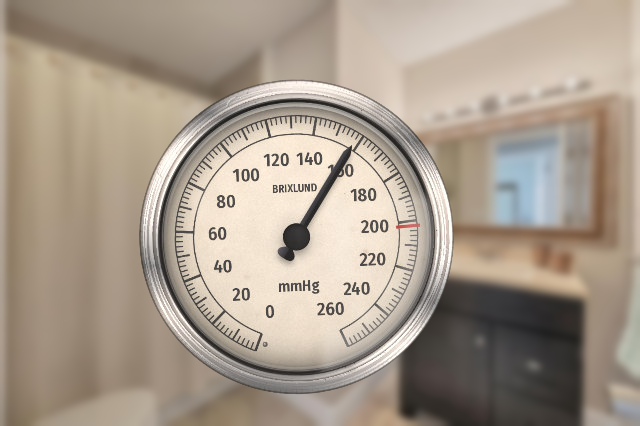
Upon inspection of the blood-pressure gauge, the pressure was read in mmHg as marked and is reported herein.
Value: 158 mmHg
